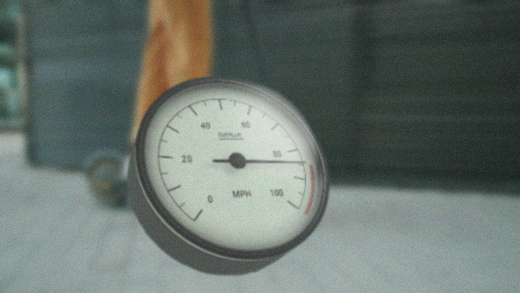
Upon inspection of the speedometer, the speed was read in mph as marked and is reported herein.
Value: 85 mph
